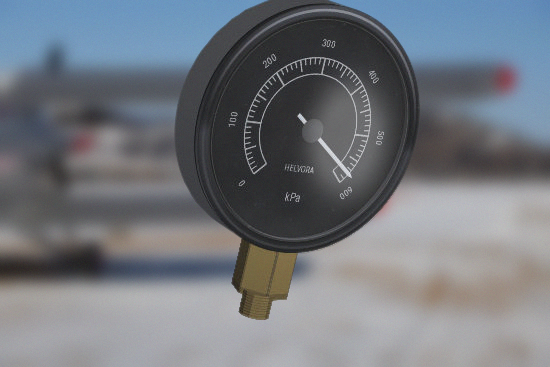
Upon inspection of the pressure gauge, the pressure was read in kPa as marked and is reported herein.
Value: 580 kPa
